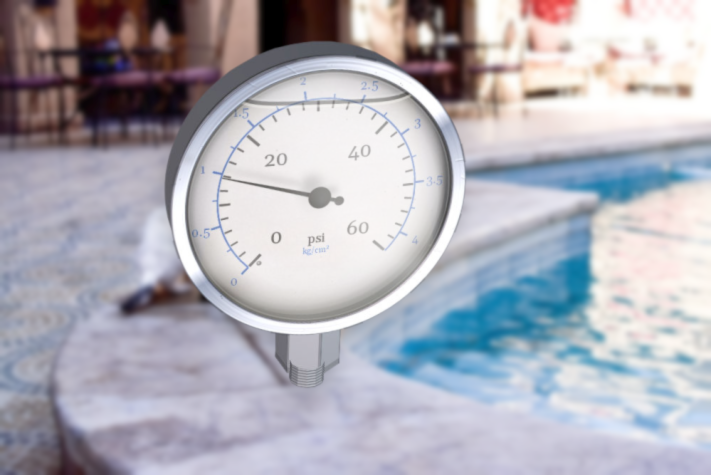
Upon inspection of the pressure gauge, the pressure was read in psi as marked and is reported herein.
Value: 14 psi
